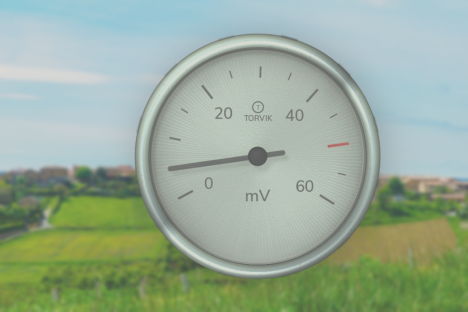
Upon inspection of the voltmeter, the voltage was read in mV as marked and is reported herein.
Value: 5 mV
